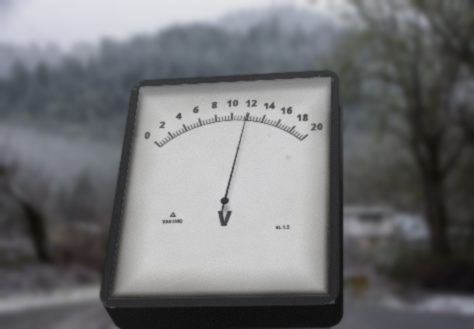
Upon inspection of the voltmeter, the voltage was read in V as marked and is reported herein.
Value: 12 V
